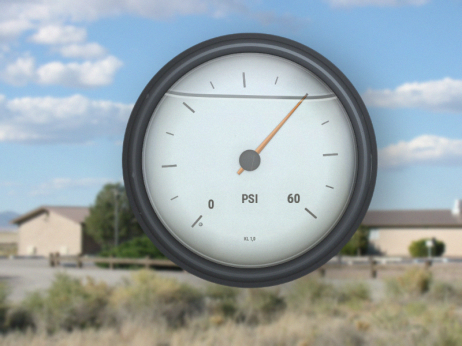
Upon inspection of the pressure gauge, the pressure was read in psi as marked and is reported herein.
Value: 40 psi
